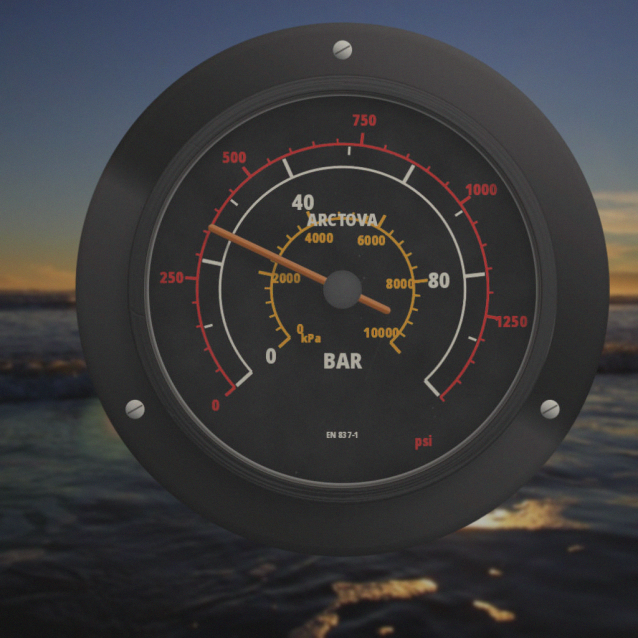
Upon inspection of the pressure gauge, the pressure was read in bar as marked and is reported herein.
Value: 25 bar
